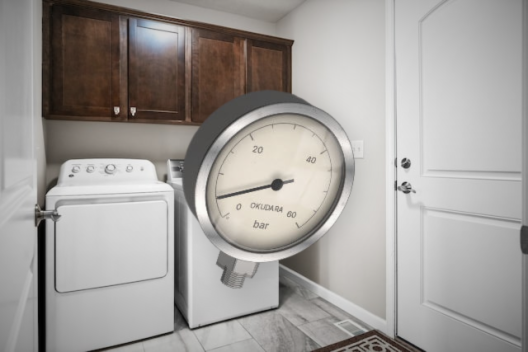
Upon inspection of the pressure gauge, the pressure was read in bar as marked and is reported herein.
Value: 5 bar
